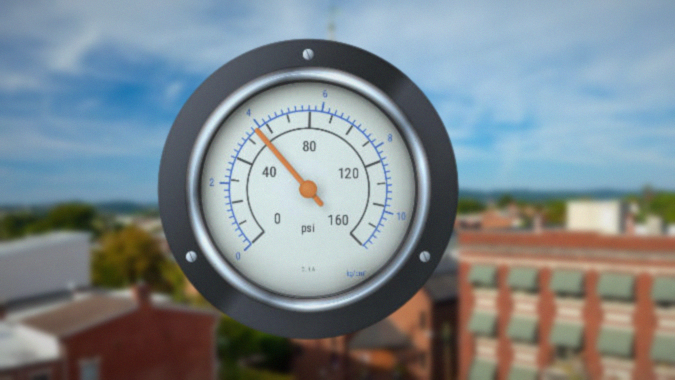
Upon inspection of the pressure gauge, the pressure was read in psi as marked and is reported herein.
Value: 55 psi
